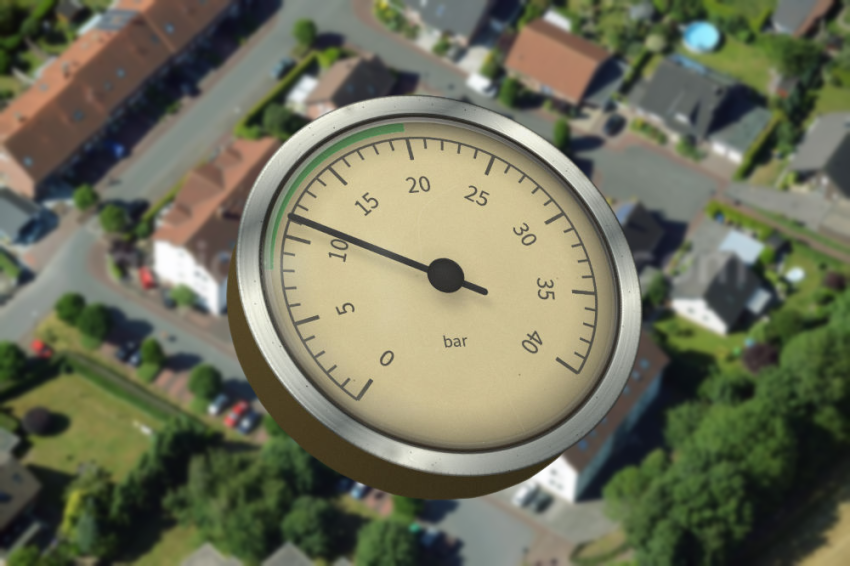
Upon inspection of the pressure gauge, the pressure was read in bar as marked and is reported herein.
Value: 11 bar
